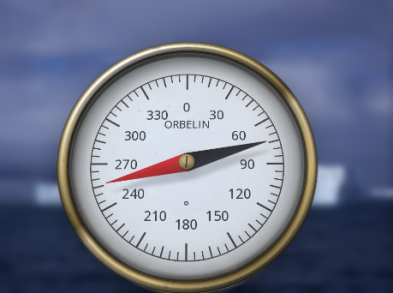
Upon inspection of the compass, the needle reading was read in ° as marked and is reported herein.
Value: 255 °
